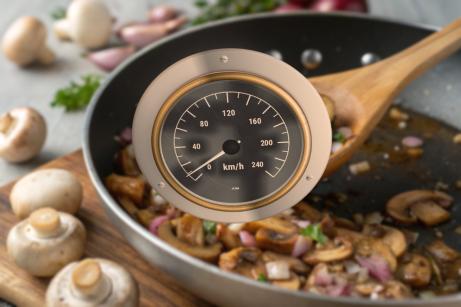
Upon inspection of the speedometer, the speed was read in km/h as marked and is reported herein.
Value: 10 km/h
